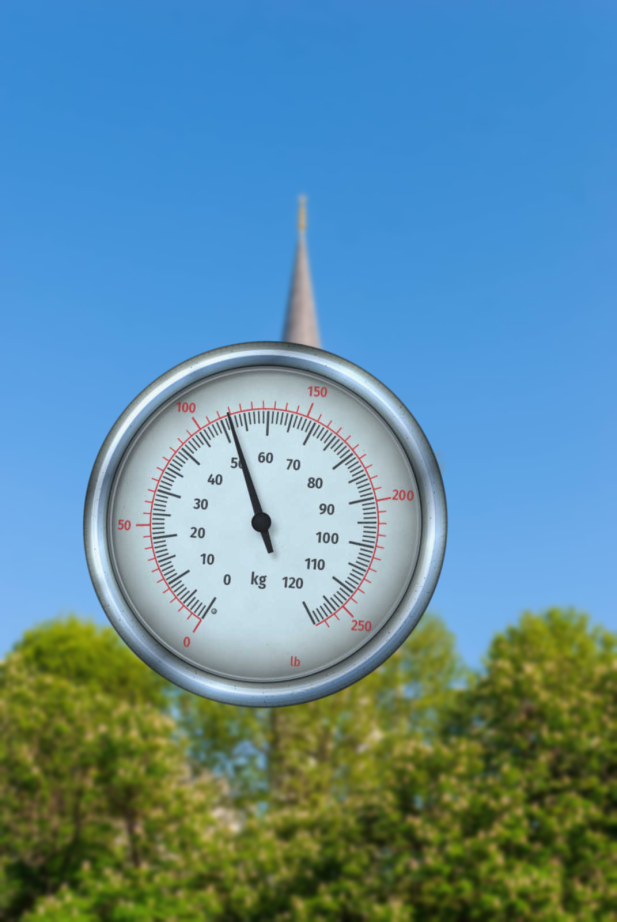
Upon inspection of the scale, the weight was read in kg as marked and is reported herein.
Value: 52 kg
